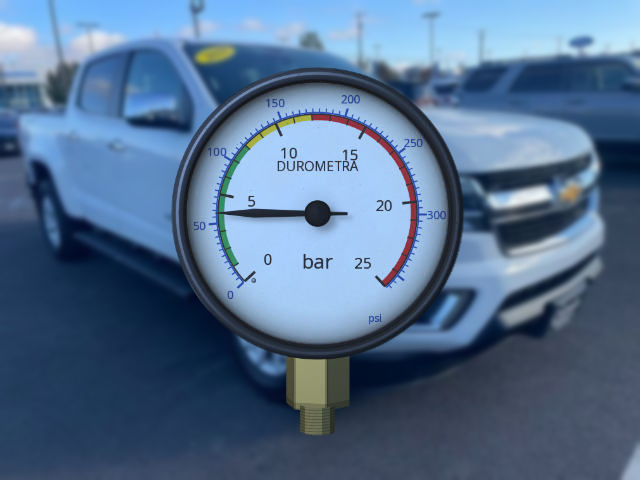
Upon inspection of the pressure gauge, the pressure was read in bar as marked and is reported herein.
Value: 4 bar
